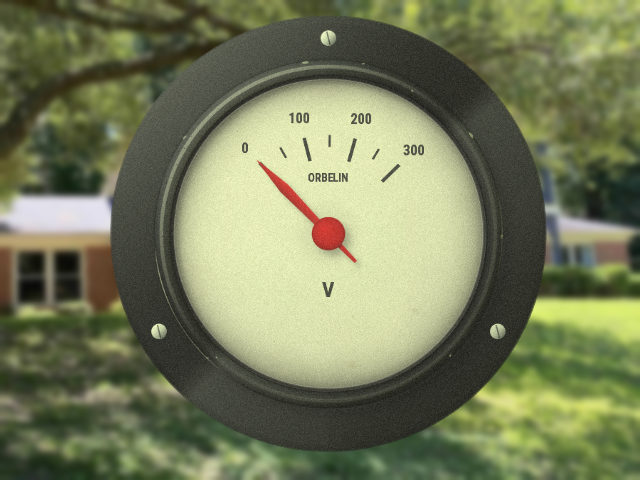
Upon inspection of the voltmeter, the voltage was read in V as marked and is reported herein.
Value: 0 V
